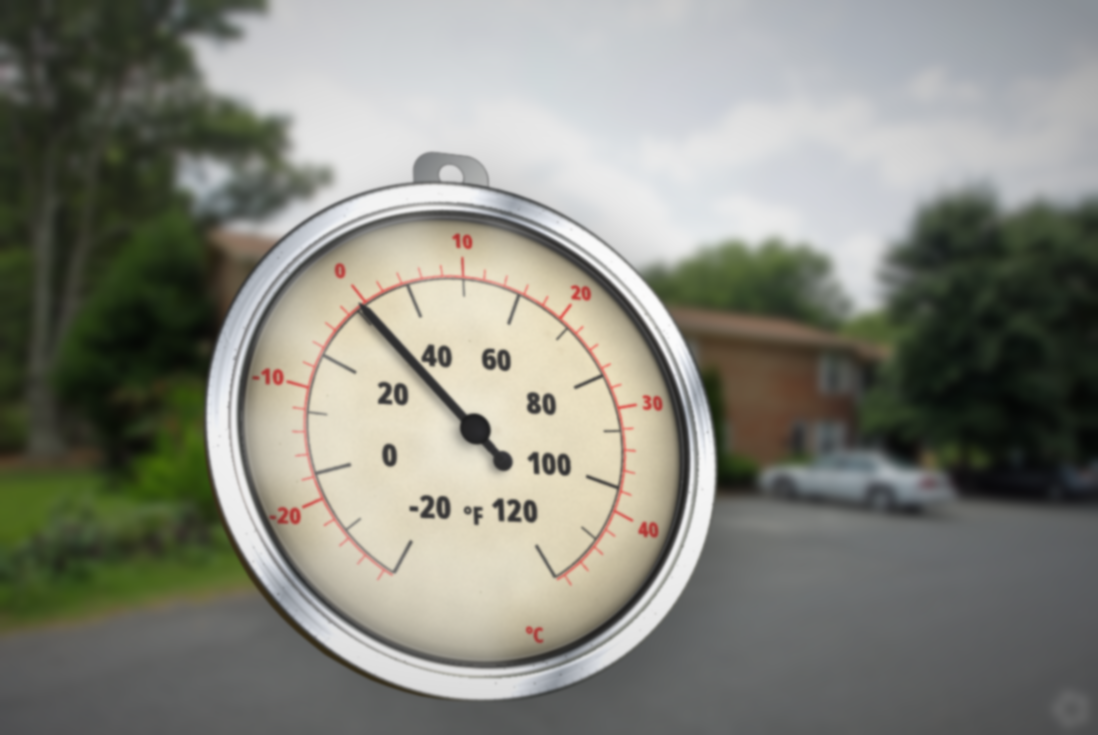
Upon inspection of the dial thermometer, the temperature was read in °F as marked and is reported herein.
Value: 30 °F
